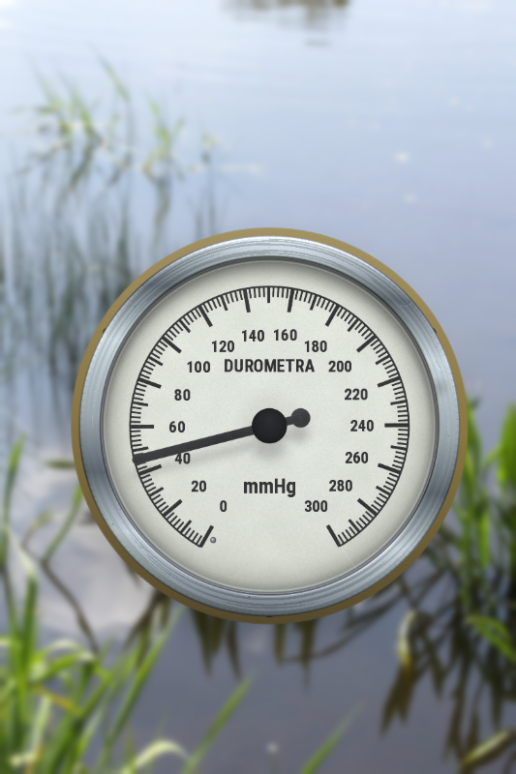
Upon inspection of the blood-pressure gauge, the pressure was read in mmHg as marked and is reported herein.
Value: 46 mmHg
